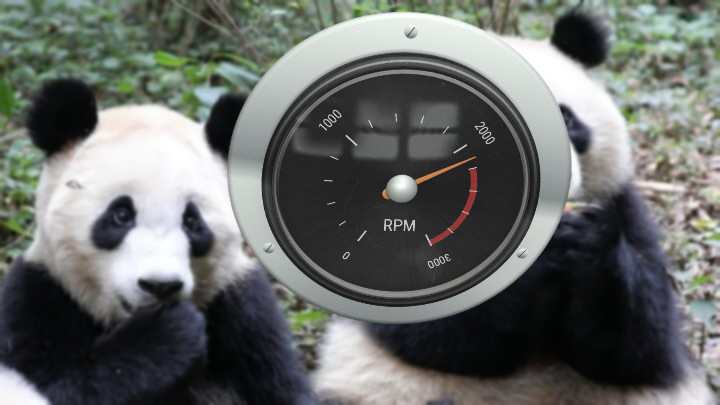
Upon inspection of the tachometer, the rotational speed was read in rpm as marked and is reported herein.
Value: 2100 rpm
